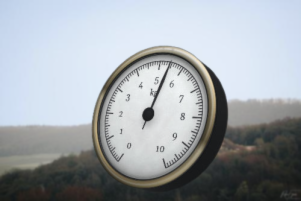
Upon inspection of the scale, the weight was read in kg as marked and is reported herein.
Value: 5.5 kg
